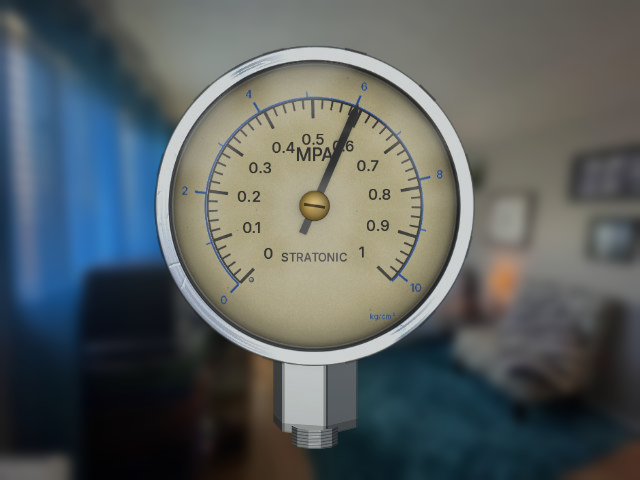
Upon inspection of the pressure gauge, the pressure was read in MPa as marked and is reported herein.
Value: 0.59 MPa
